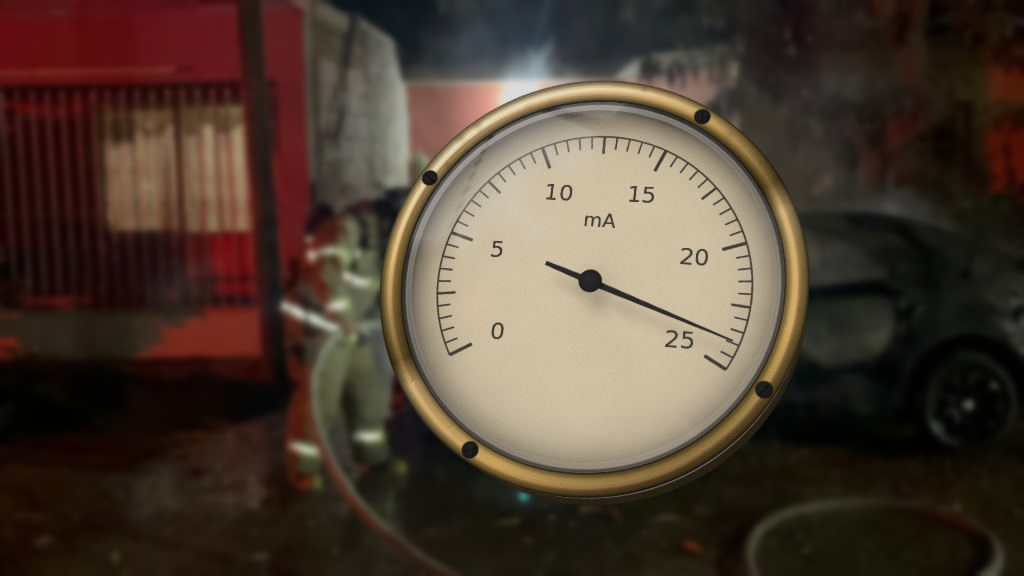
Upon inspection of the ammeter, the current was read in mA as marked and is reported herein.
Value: 24 mA
